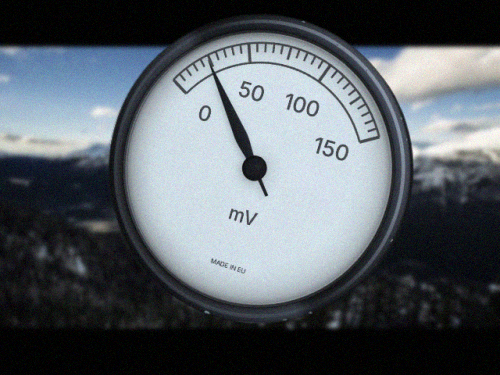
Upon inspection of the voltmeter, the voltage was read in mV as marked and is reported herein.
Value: 25 mV
